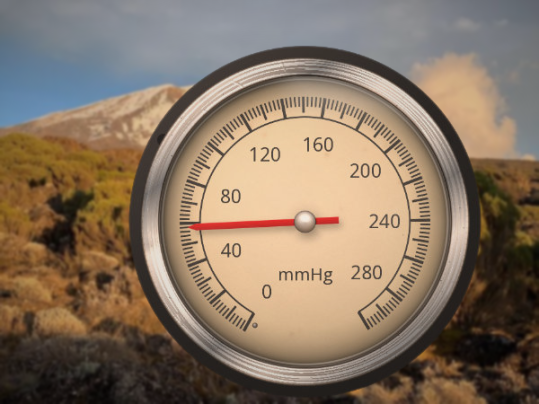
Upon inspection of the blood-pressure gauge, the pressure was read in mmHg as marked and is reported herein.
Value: 58 mmHg
